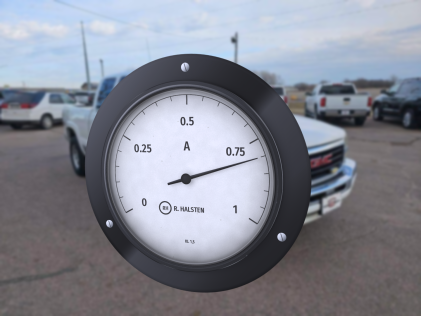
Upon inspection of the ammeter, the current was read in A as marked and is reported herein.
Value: 0.8 A
